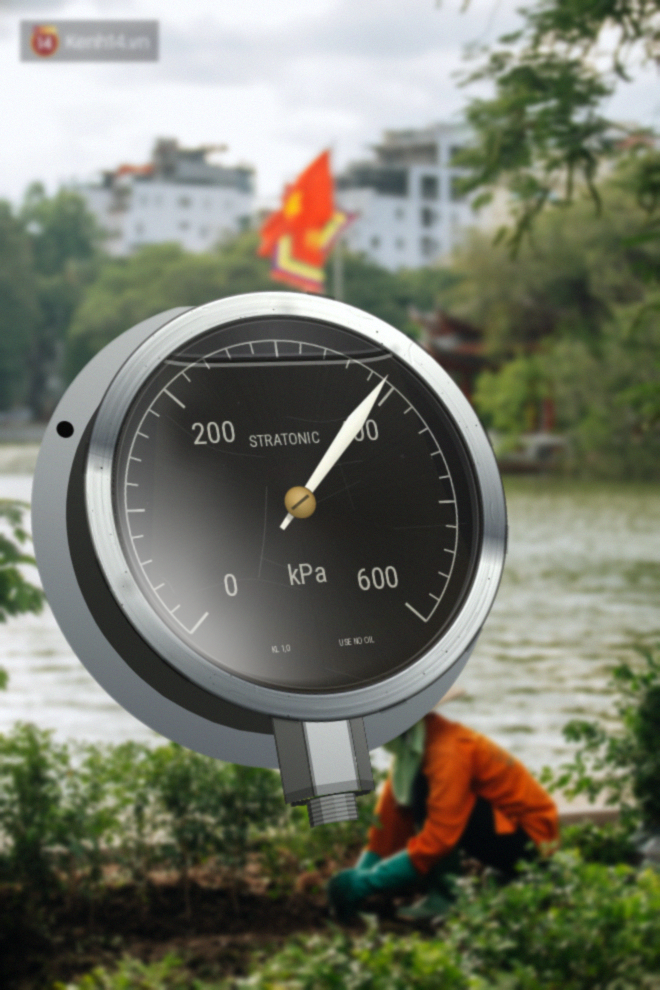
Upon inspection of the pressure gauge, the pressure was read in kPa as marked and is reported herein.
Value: 390 kPa
